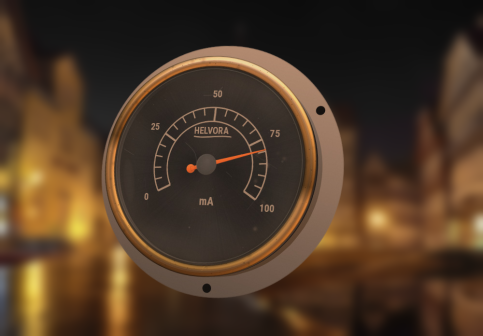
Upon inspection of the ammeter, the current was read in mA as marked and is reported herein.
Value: 80 mA
